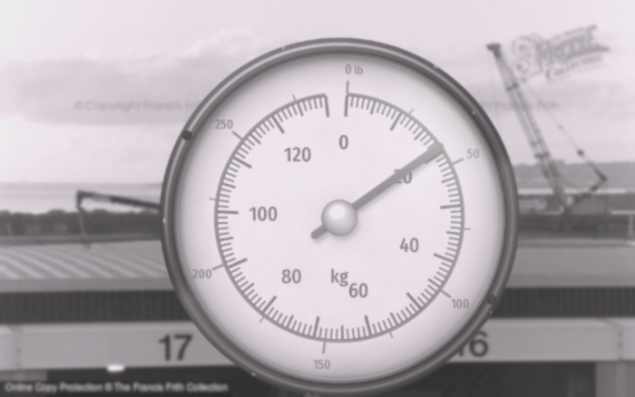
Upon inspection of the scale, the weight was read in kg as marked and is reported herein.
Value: 19 kg
